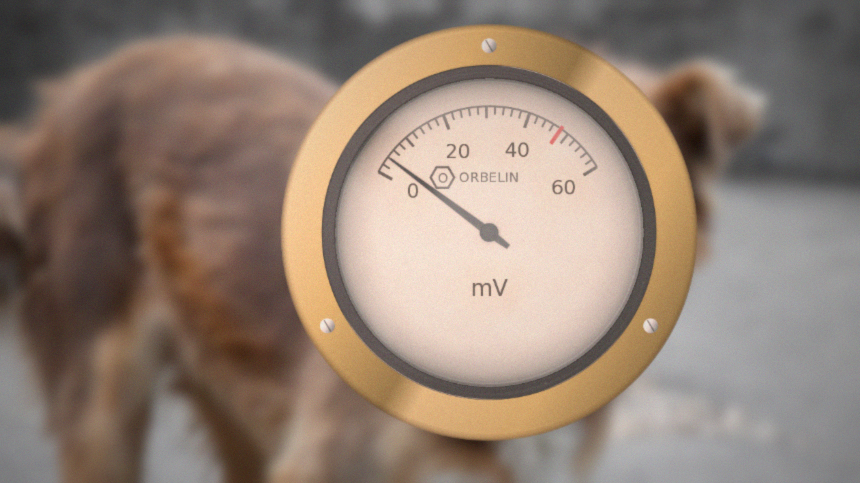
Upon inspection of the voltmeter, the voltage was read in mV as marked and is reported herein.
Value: 4 mV
